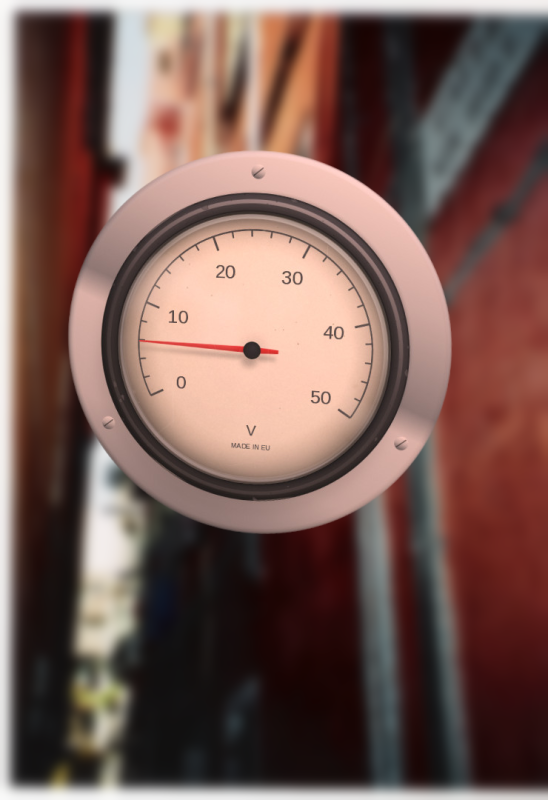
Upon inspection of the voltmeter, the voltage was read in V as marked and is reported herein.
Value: 6 V
